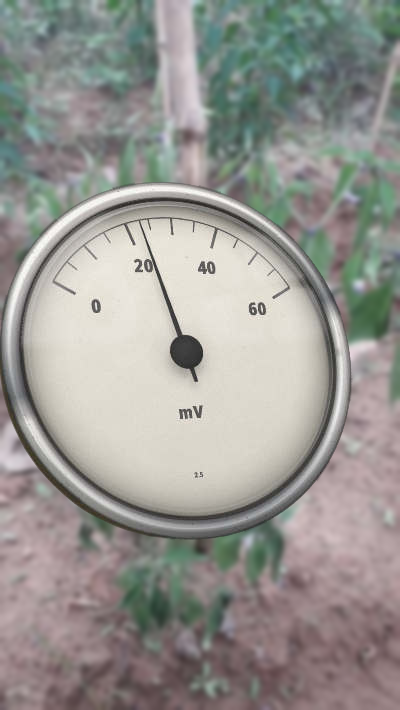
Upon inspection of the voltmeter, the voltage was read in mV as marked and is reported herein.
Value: 22.5 mV
